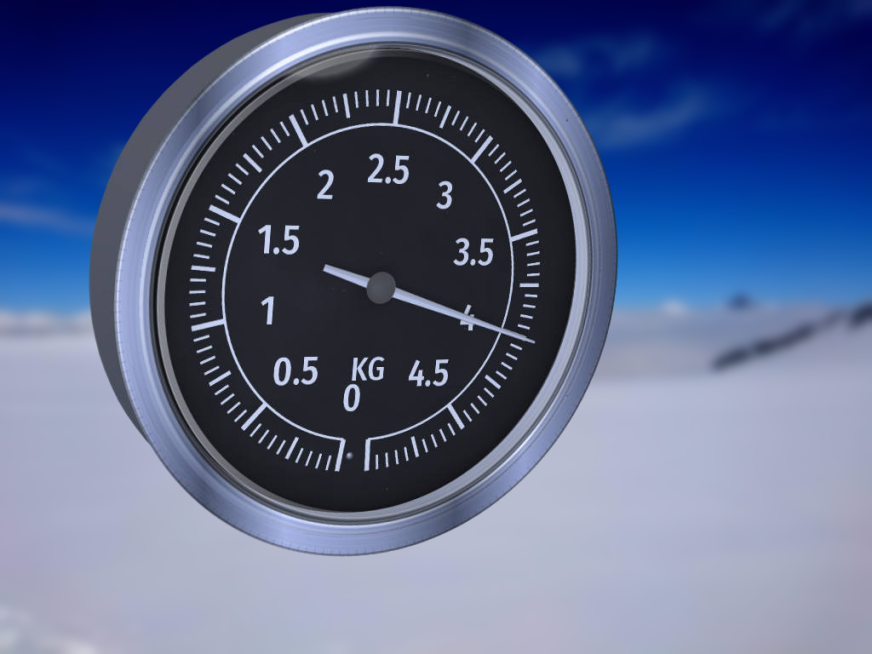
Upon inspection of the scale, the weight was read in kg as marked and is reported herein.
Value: 4 kg
